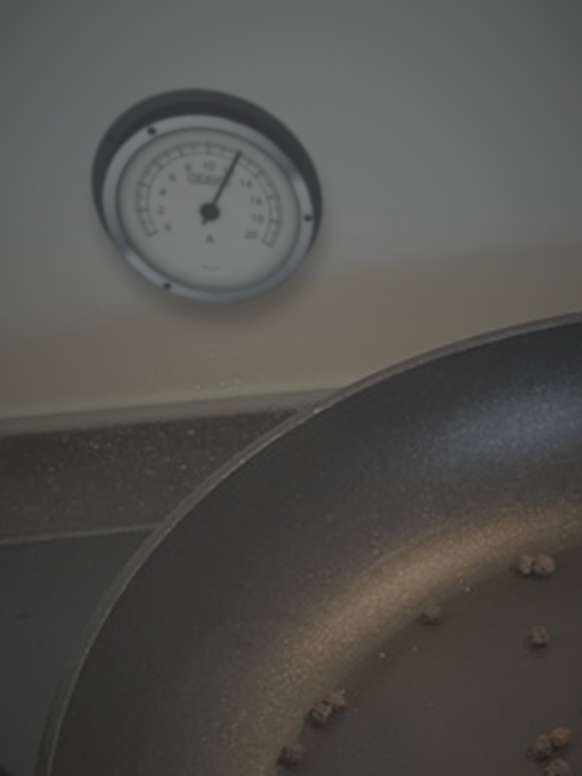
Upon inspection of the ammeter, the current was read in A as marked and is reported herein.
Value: 12 A
